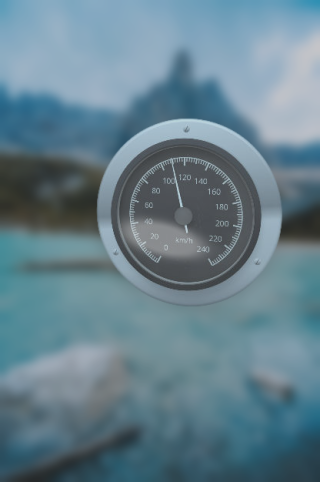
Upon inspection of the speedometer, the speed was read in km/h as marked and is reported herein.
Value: 110 km/h
